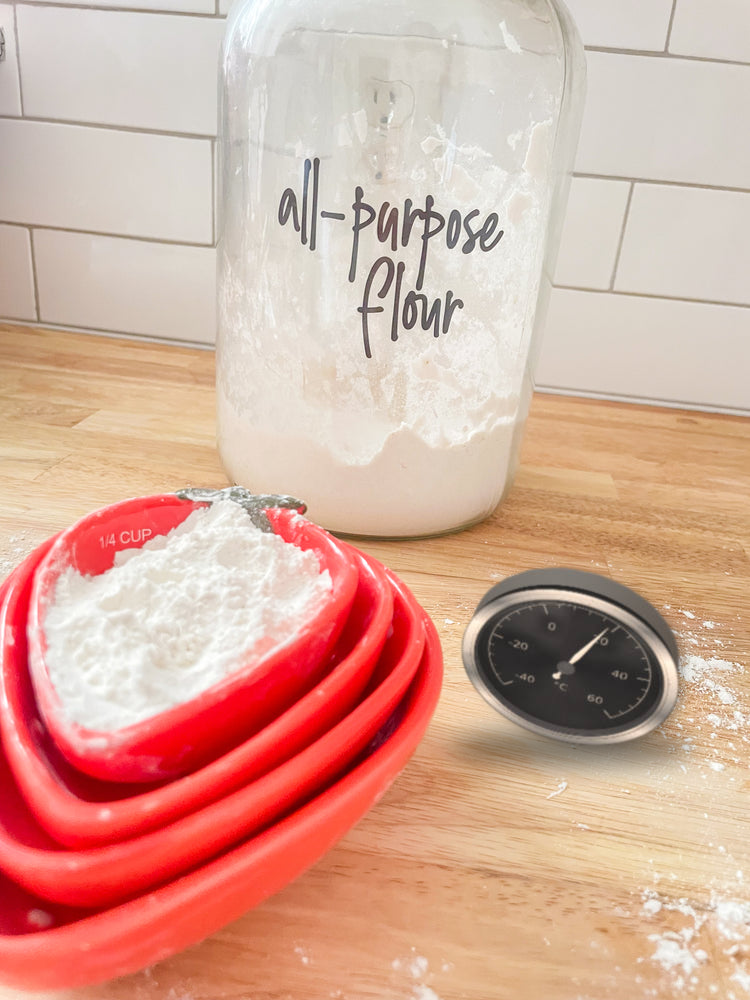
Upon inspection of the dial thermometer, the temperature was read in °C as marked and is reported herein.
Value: 18 °C
